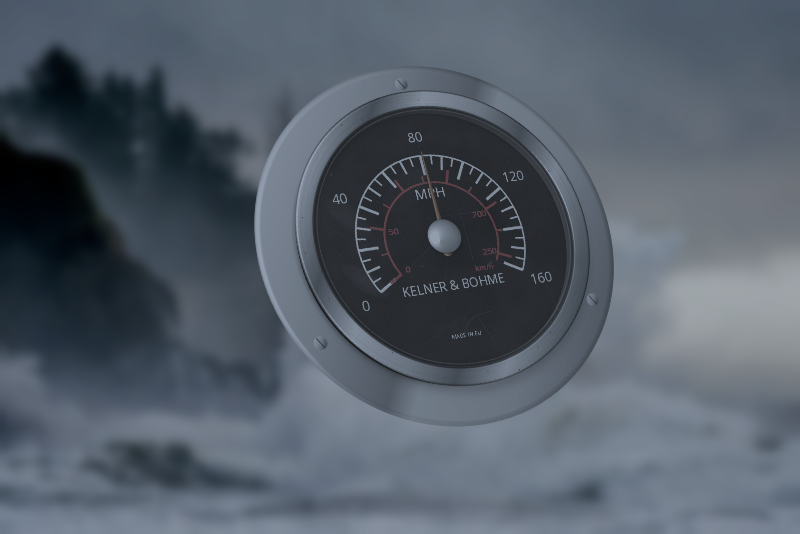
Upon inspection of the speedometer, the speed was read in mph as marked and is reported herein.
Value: 80 mph
